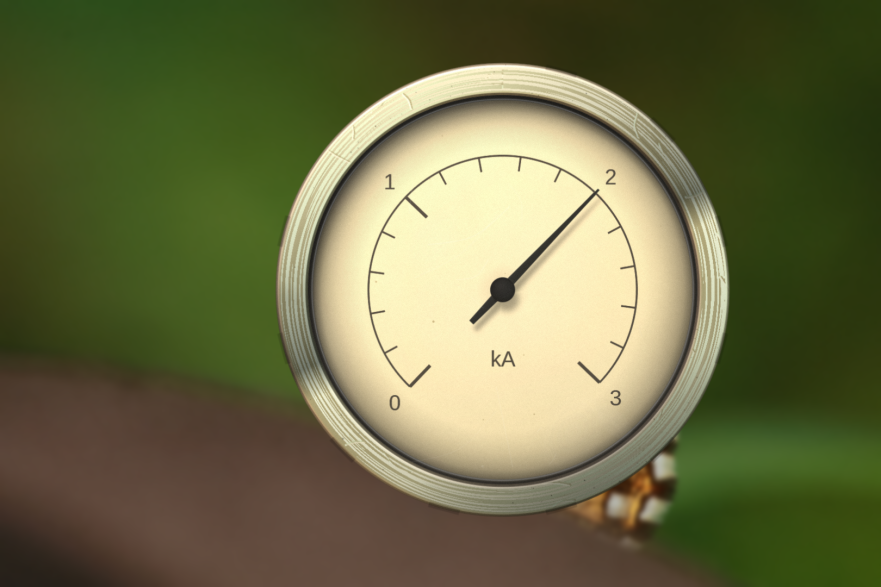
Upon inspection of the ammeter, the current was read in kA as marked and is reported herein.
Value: 2 kA
